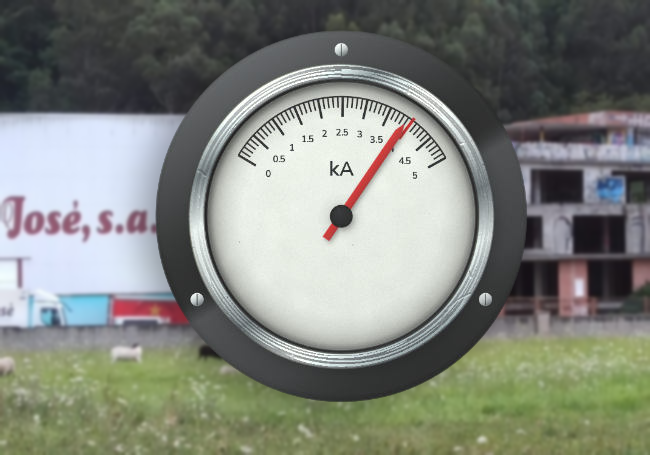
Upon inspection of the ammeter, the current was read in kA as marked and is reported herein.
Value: 3.9 kA
